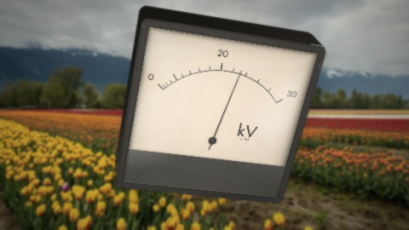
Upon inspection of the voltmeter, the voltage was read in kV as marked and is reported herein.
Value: 23 kV
